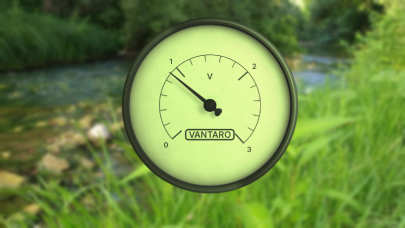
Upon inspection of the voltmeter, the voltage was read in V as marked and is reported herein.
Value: 0.9 V
